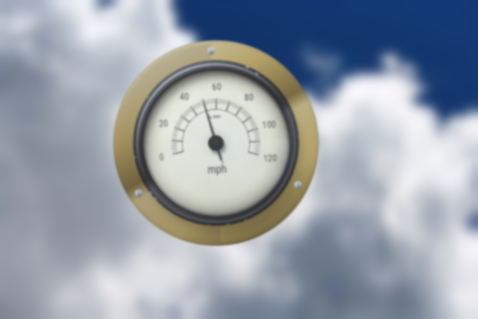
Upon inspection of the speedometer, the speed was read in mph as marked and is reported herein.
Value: 50 mph
